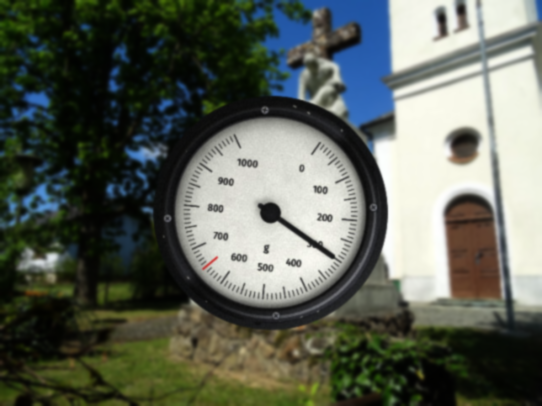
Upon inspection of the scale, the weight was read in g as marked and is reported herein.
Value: 300 g
